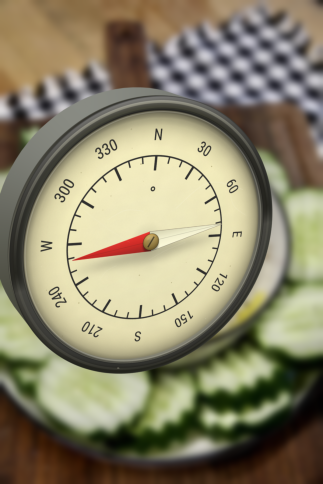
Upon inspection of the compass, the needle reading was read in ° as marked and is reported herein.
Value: 260 °
